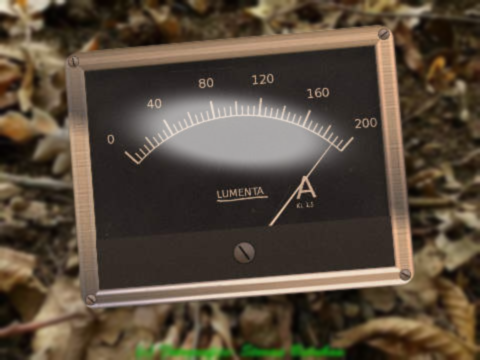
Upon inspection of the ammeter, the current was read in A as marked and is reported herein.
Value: 190 A
